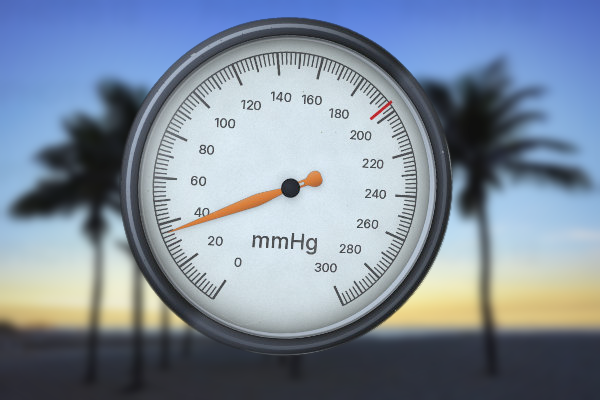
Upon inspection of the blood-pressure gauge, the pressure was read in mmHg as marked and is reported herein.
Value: 36 mmHg
